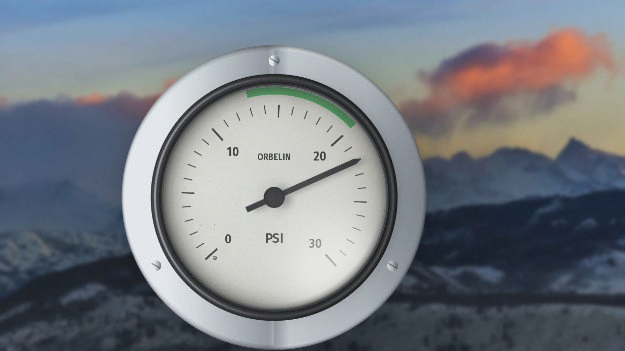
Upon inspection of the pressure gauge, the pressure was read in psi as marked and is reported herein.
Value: 22 psi
